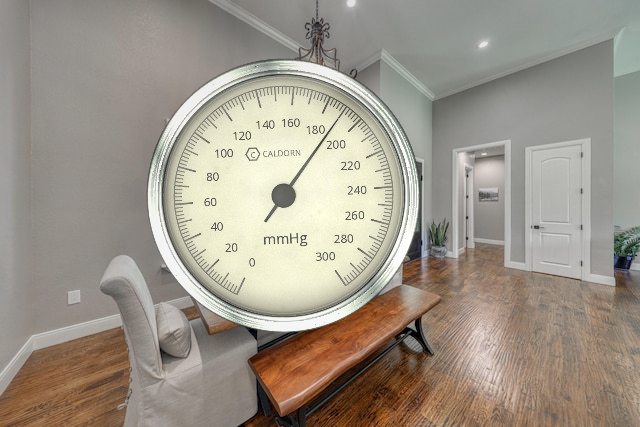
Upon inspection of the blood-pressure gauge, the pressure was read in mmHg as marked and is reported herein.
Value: 190 mmHg
